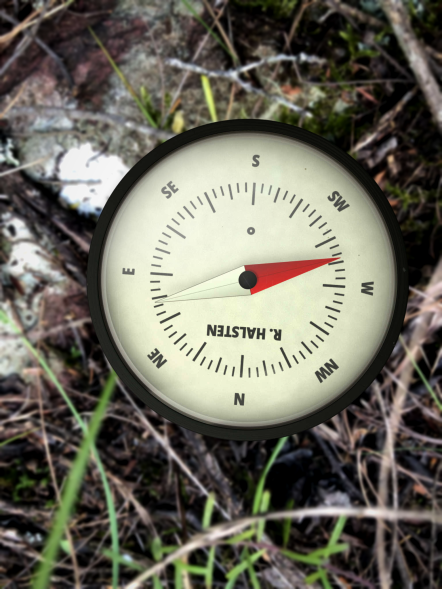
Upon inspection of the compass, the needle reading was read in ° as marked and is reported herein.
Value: 252.5 °
